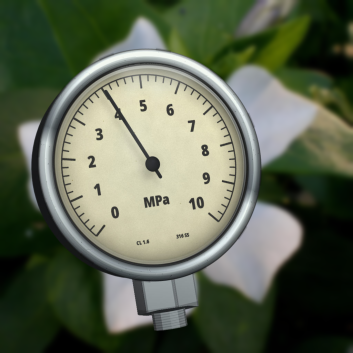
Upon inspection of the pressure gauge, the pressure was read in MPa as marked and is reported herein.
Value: 4 MPa
